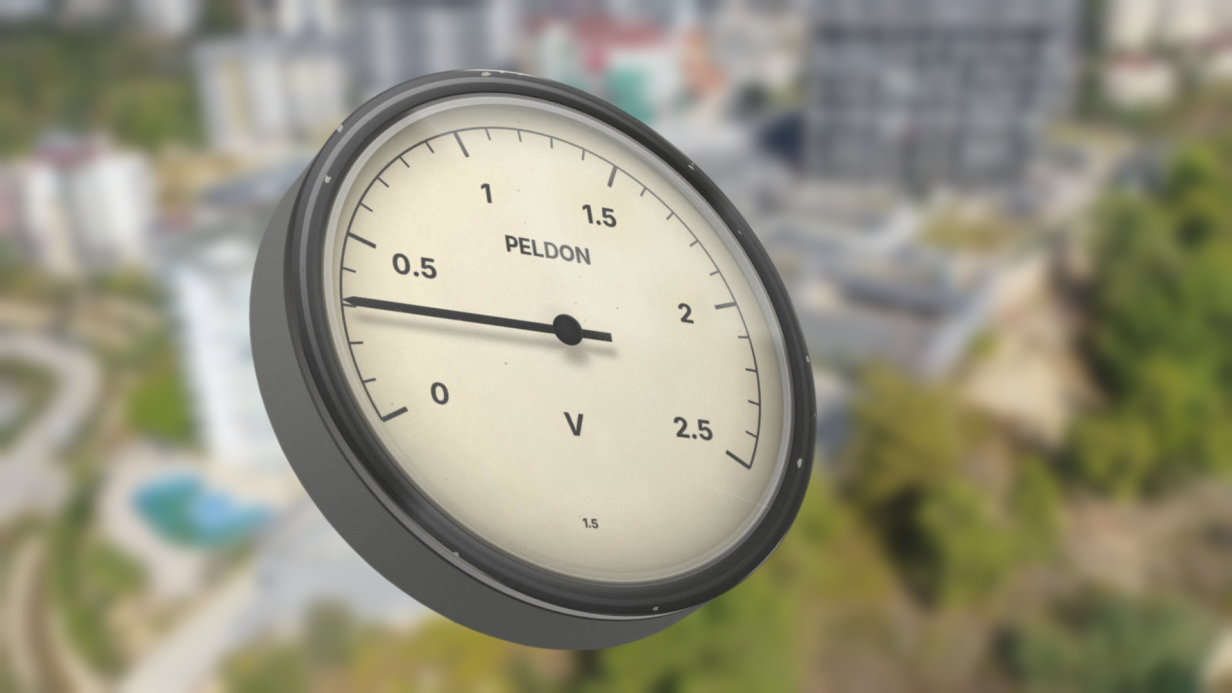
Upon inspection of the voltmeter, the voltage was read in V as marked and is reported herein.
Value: 0.3 V
